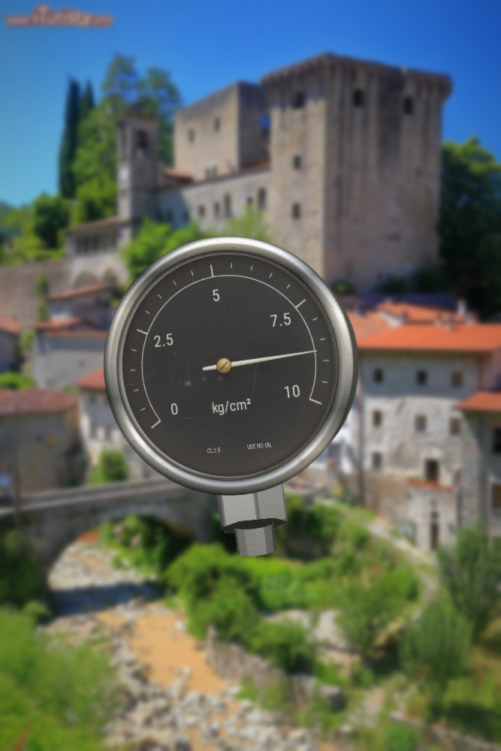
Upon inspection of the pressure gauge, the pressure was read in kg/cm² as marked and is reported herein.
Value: 8.75 kg/cm²
